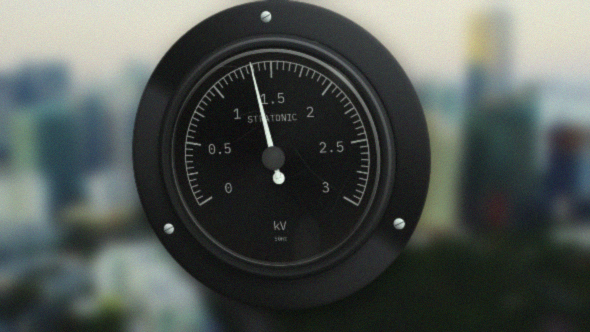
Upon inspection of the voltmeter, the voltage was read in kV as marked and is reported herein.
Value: 1.35 kV
